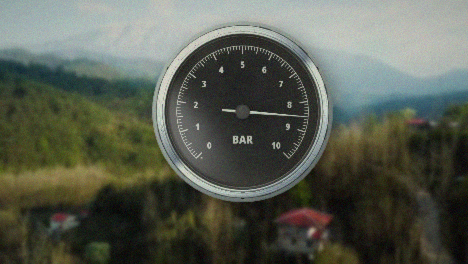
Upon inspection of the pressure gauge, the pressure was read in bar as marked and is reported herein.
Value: 8.5 bar
